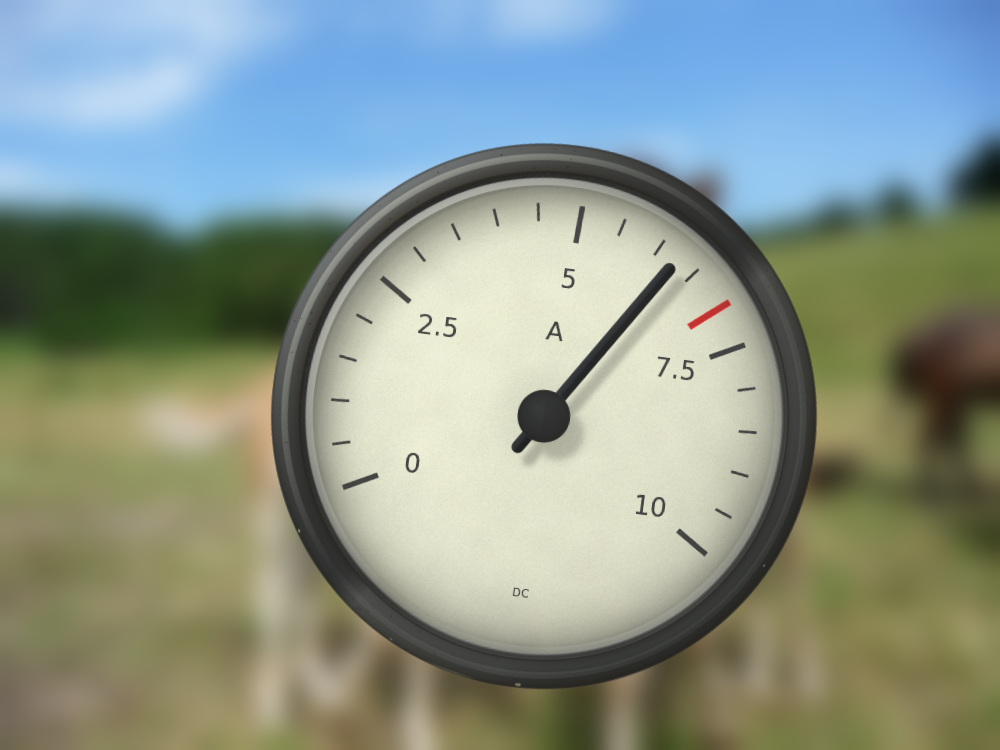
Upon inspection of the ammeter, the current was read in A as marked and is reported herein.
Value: 6.25 A
